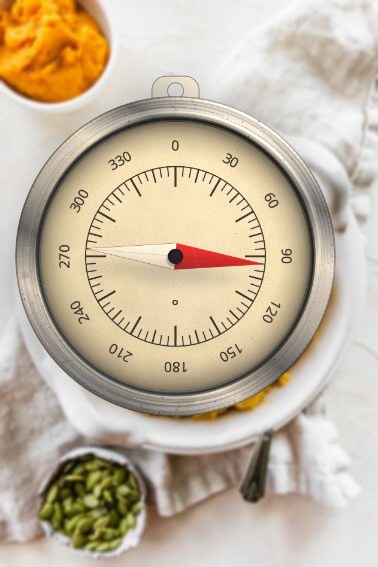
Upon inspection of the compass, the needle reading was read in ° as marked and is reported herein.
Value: 95 °
